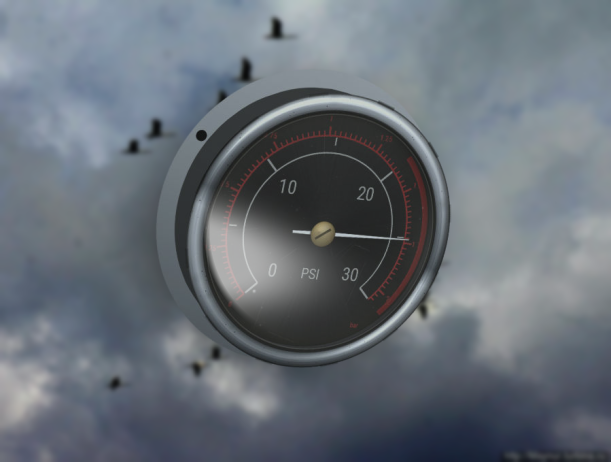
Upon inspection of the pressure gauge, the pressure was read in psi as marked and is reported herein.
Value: 25 psi
